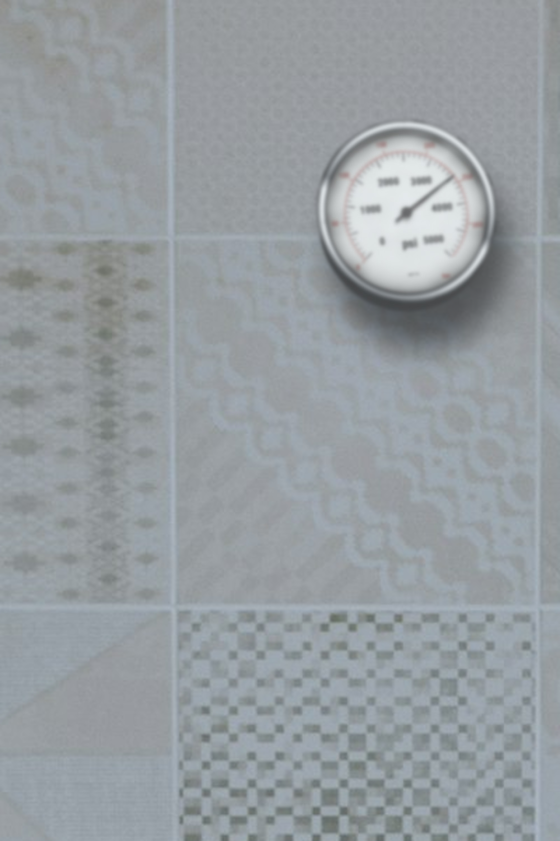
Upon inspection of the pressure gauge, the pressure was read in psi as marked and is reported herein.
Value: 3500 psi
